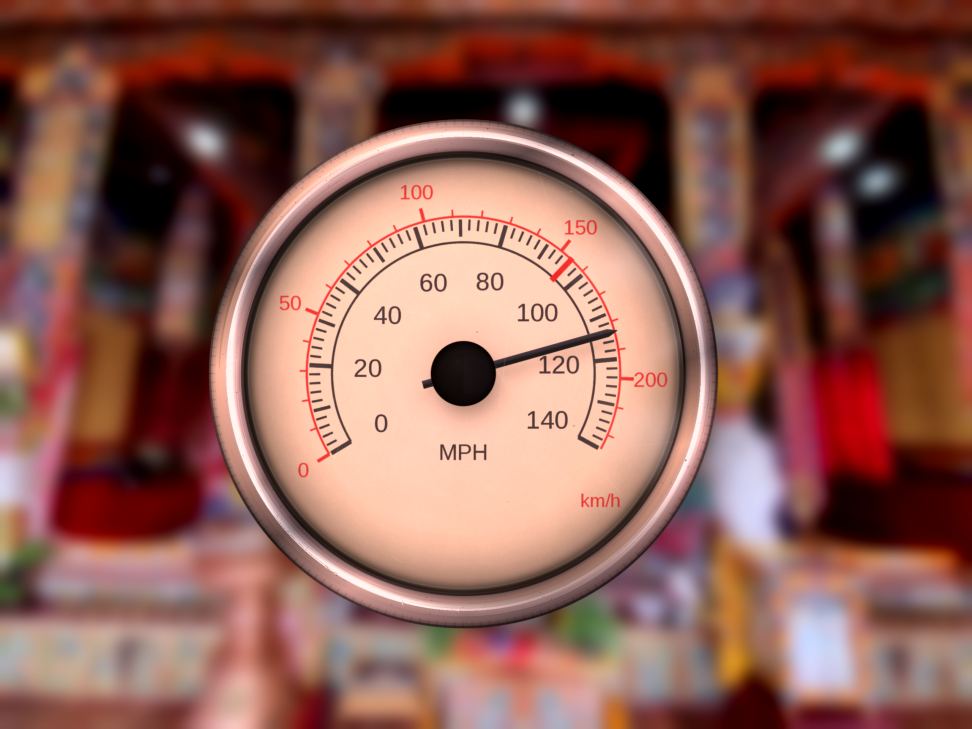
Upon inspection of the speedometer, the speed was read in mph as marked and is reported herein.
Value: 114 mph
